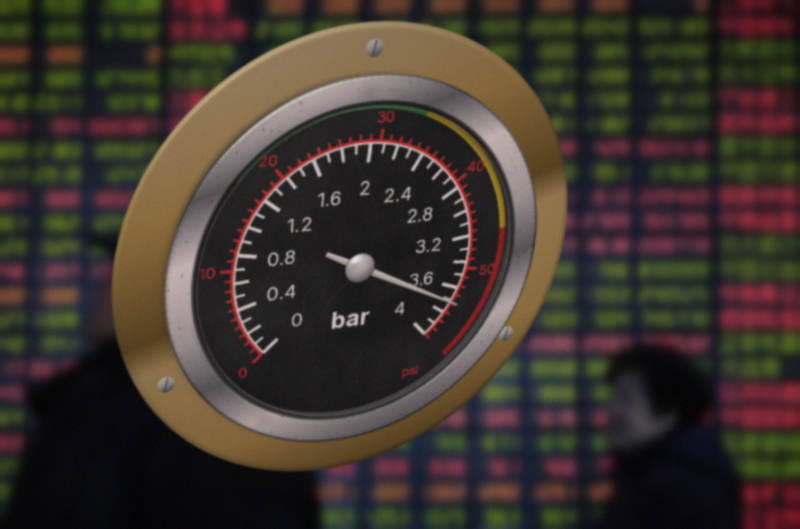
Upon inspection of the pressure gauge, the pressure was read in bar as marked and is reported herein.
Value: 3.7 bar
